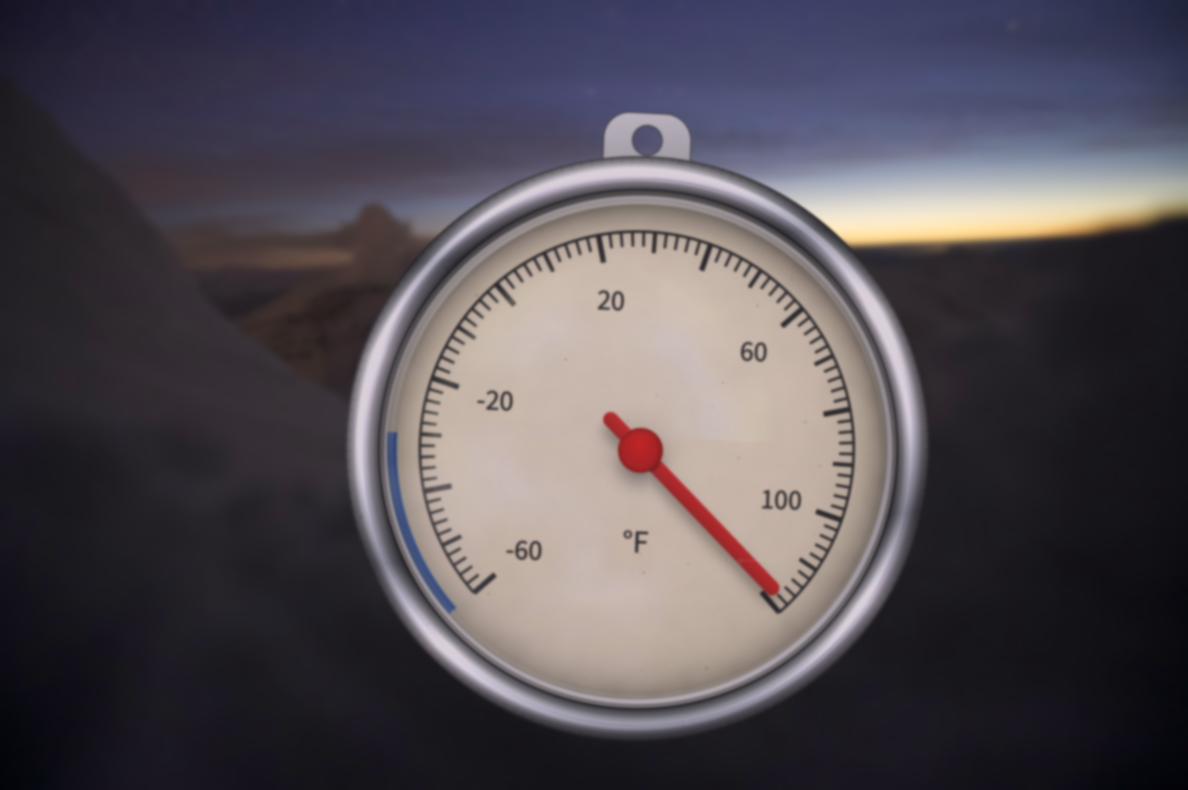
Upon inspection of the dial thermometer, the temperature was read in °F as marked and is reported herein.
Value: 118 °F
